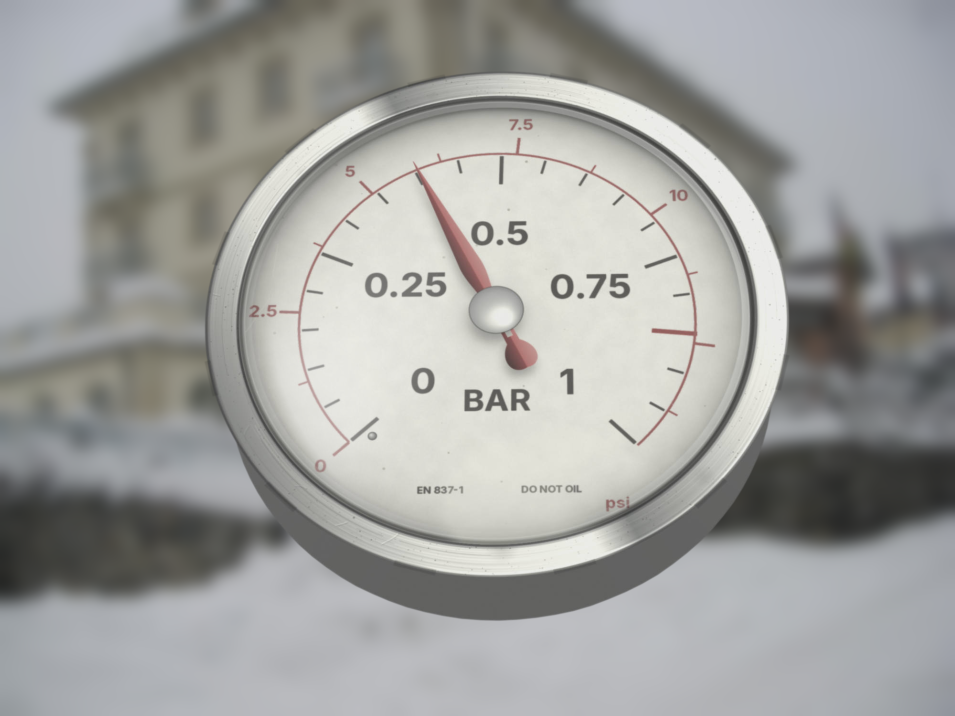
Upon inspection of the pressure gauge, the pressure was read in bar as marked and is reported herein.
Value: 0.4 bar
